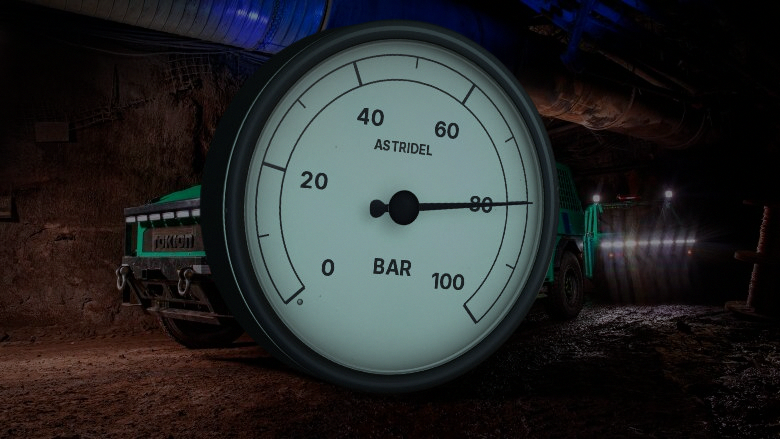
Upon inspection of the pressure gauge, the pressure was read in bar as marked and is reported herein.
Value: 80 bar
